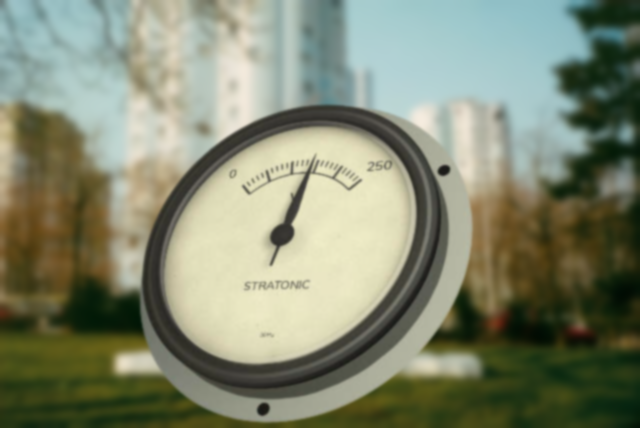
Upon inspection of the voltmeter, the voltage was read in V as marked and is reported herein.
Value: 150 V
